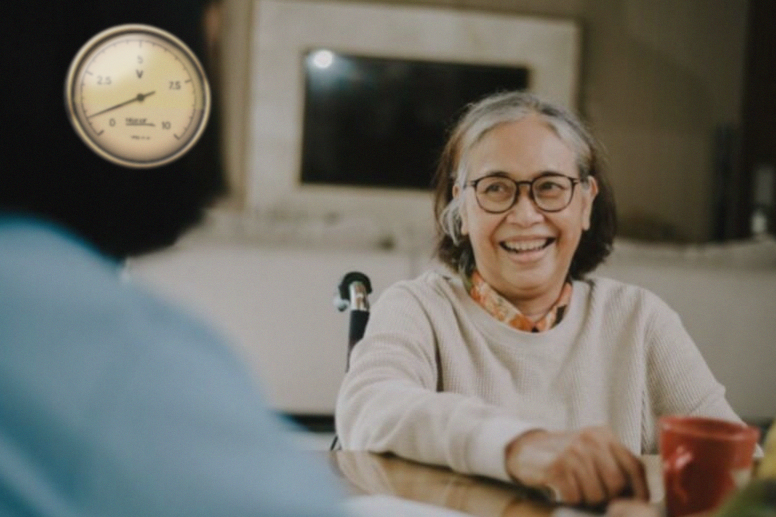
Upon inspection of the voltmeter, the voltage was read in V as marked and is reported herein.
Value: 0.75 V
